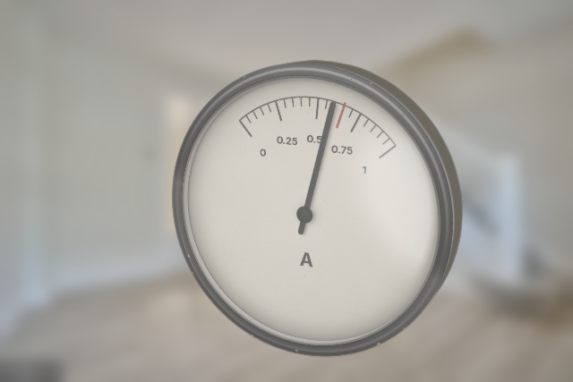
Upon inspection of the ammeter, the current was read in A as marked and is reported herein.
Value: 0.6 A
